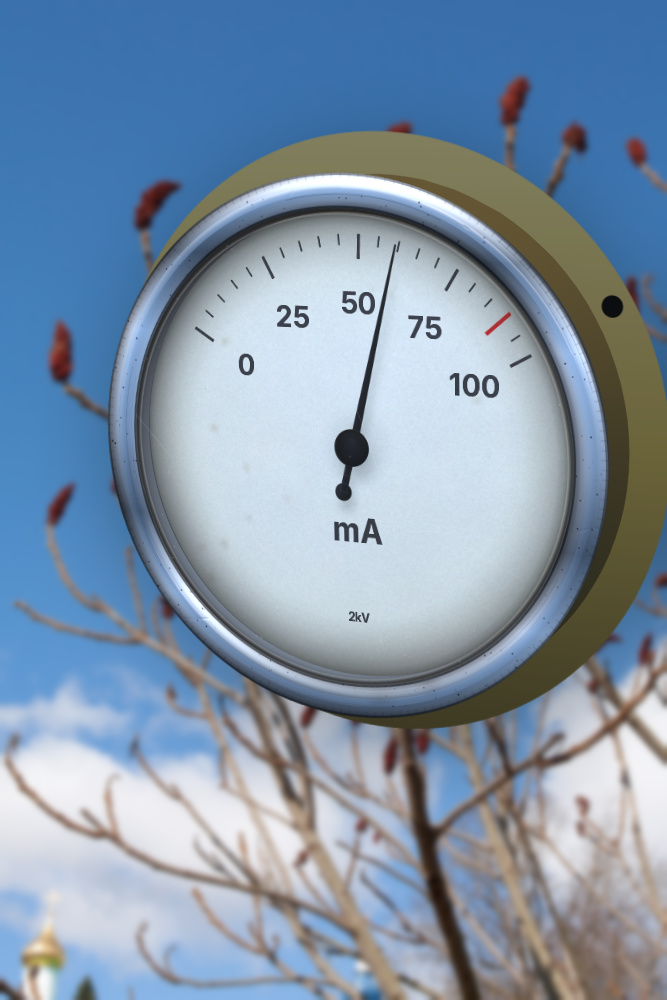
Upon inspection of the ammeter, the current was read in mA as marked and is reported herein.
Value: 60 mA
